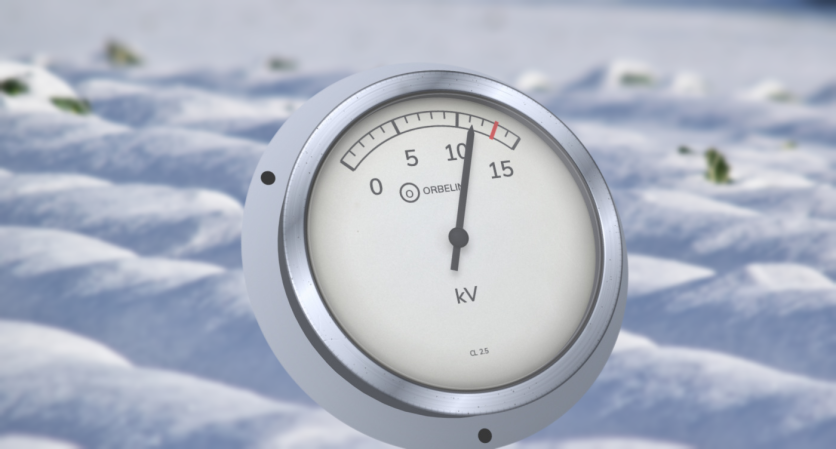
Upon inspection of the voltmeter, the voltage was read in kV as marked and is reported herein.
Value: 11 kV
